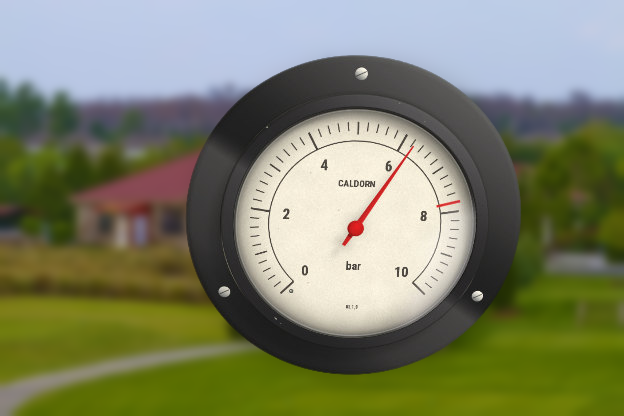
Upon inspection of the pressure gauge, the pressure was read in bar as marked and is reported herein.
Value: 6.2 bar
